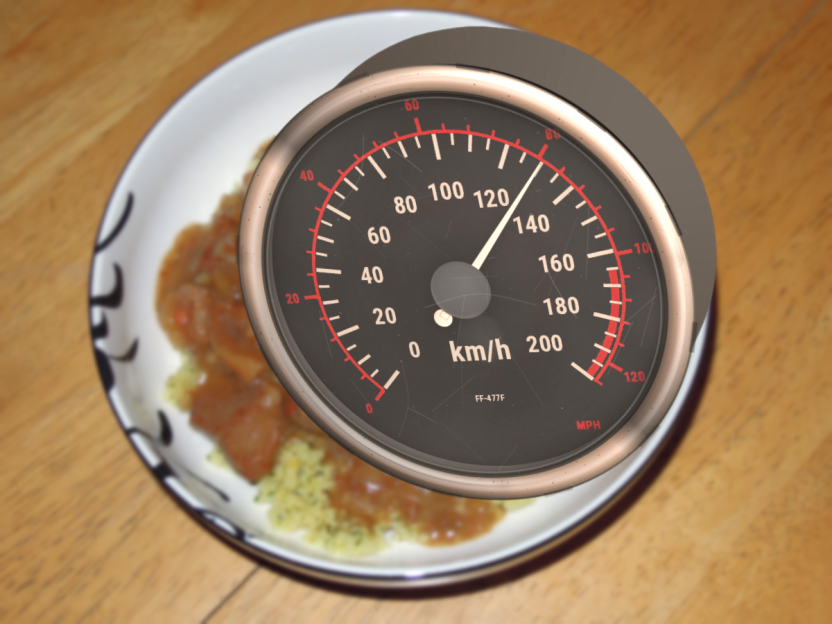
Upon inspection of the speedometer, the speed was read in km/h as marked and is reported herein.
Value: 130 km/h
